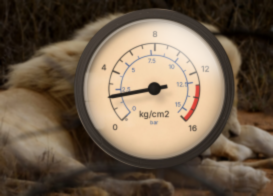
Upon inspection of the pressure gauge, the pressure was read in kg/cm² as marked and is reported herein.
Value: 2 kg/cm²
